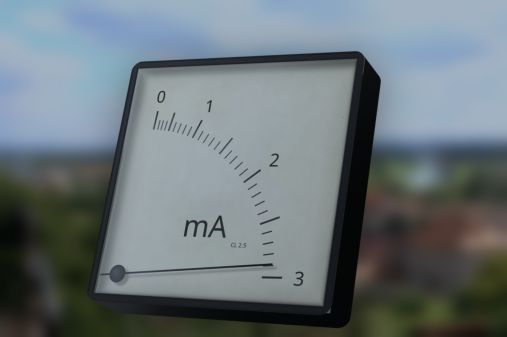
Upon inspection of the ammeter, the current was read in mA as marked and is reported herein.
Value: 2.9 mA
